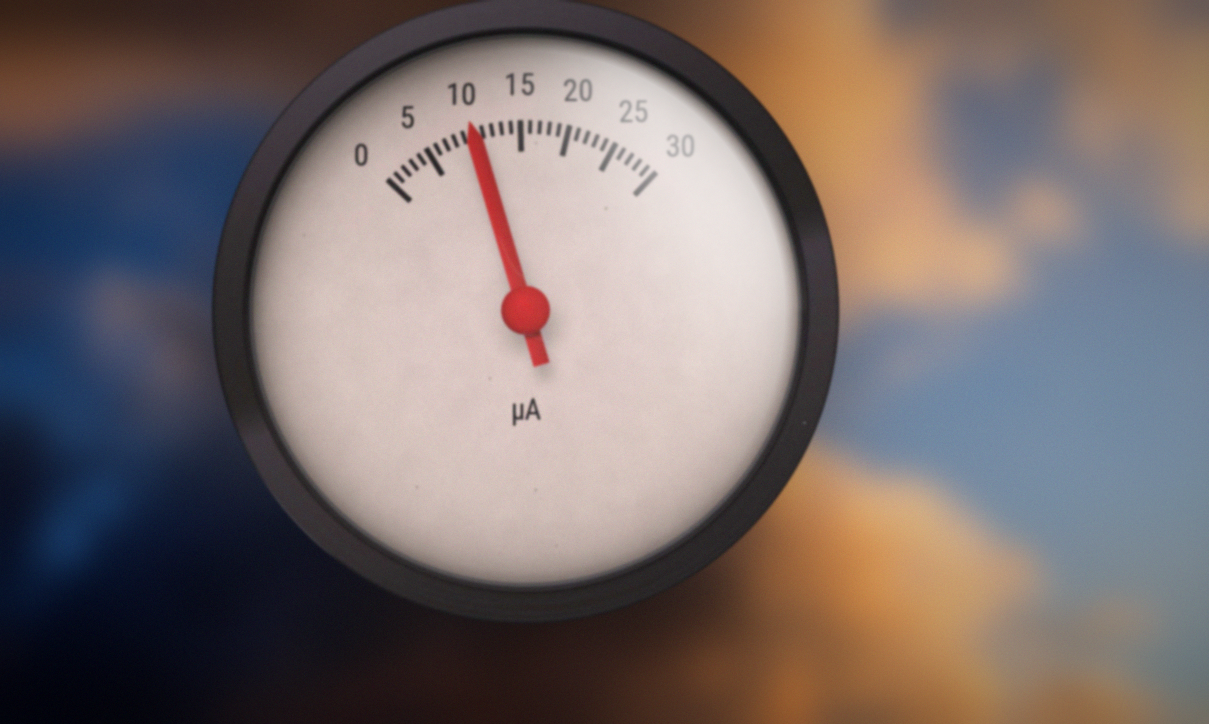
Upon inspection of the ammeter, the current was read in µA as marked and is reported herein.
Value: 10 µA
